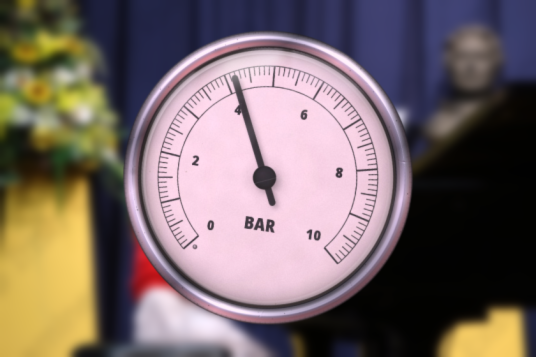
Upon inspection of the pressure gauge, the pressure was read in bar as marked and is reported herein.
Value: 4.2 bar
